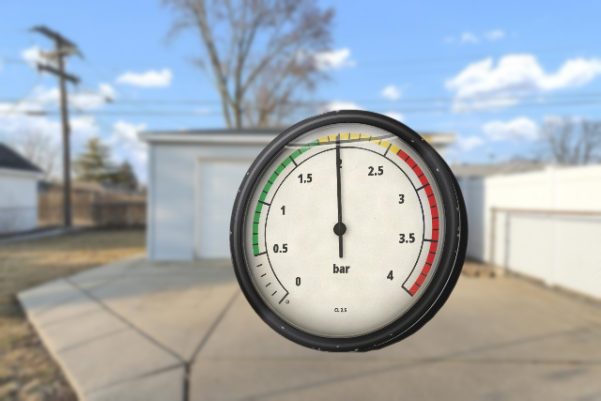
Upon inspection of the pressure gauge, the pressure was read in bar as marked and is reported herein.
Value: 2 bar
